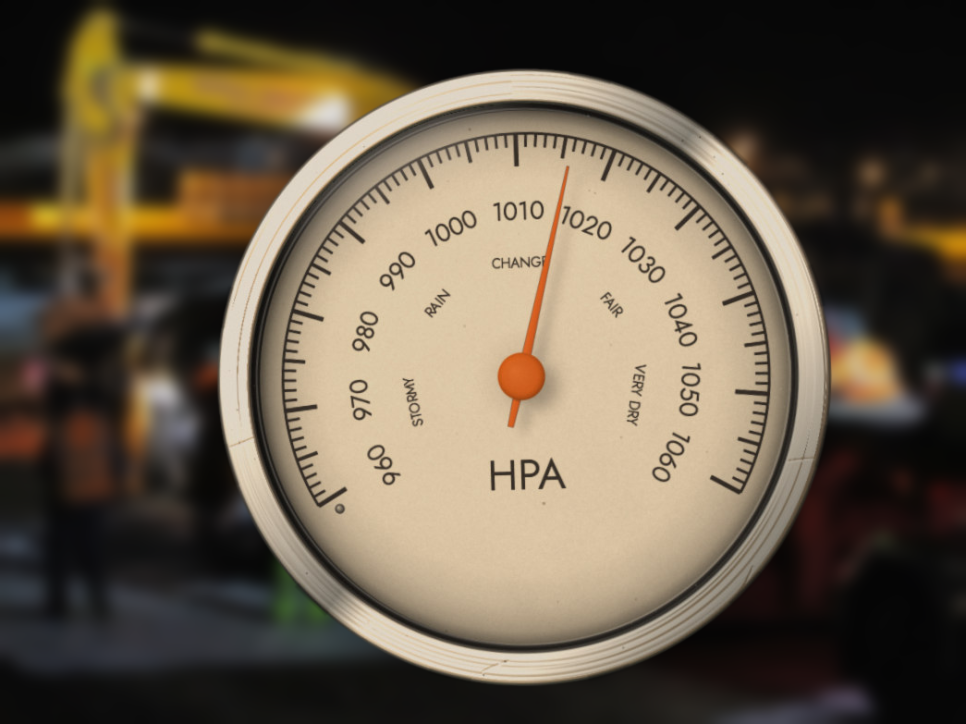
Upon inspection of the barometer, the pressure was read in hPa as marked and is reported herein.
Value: 1016 hPa
